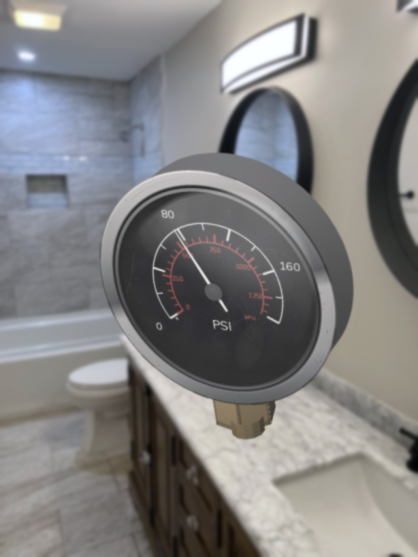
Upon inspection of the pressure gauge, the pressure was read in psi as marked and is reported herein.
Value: 80 psi
